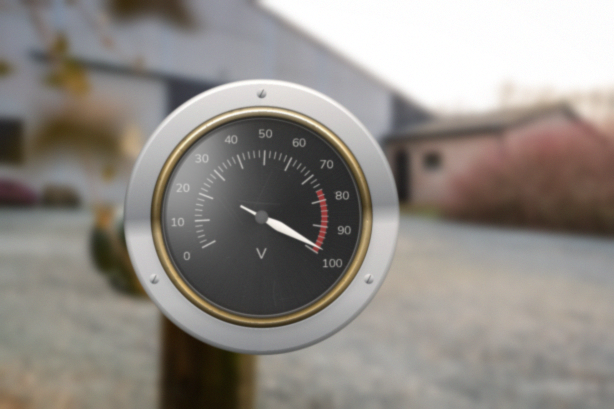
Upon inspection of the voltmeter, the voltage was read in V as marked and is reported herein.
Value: 98 V
